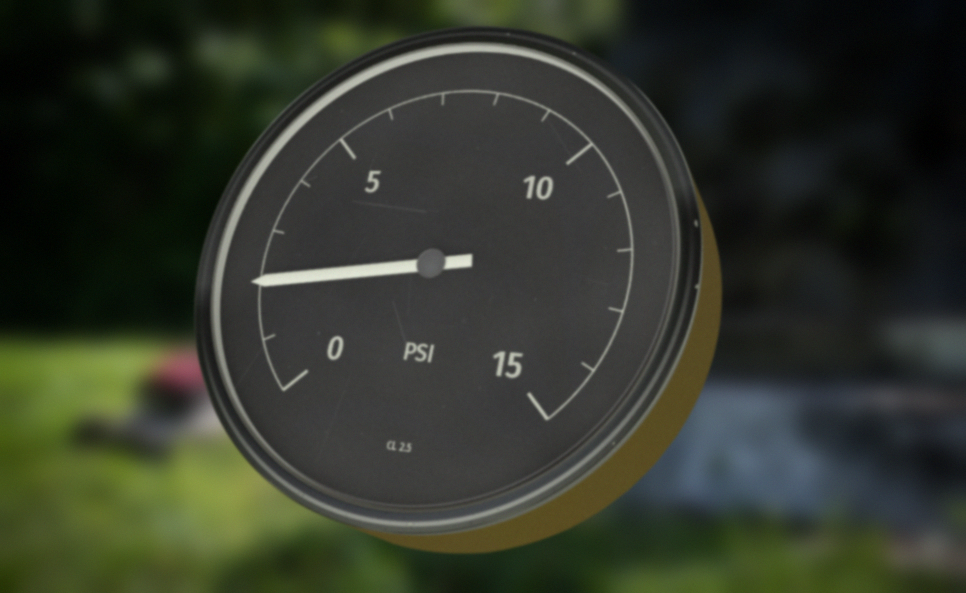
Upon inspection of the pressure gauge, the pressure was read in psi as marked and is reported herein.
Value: 2 psi
